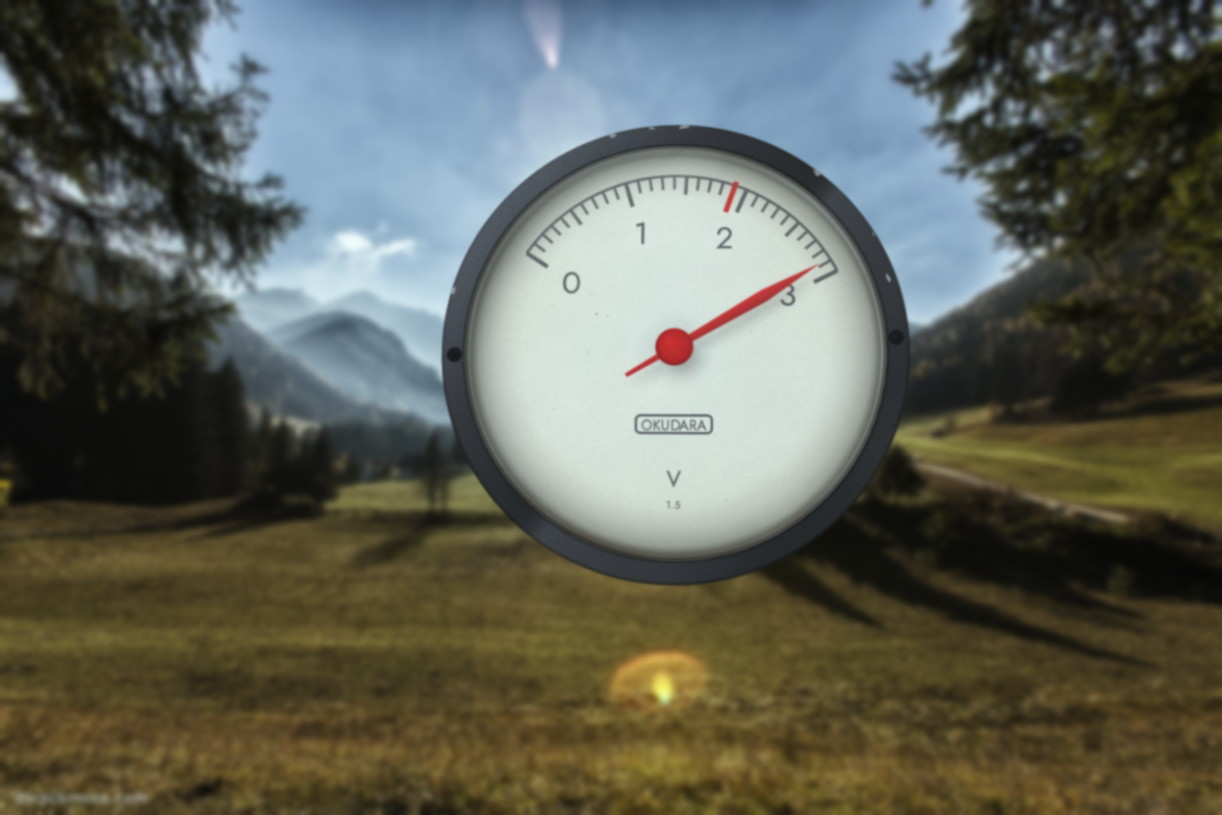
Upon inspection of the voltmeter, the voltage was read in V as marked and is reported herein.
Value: 2.9 V
